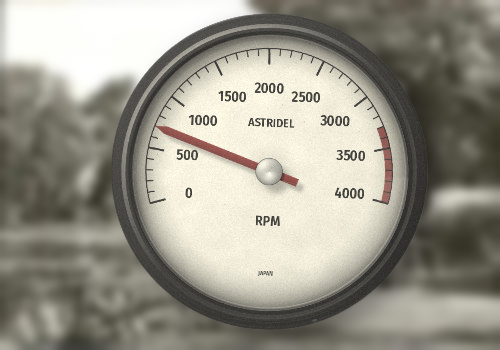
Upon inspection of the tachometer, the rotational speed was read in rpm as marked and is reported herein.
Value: 700 rpm
